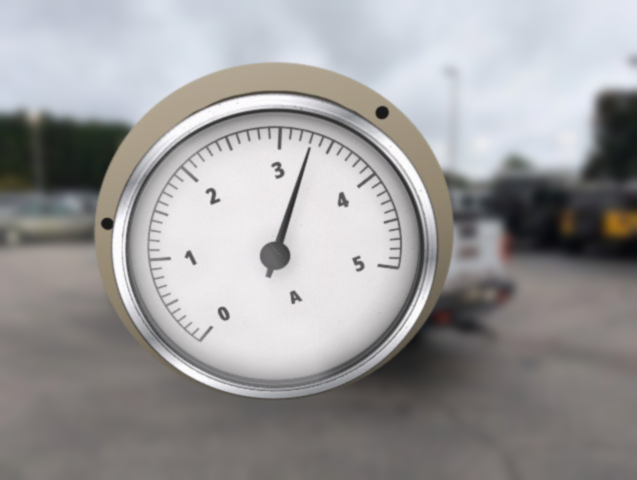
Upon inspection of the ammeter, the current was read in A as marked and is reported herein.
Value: 3.3 A
